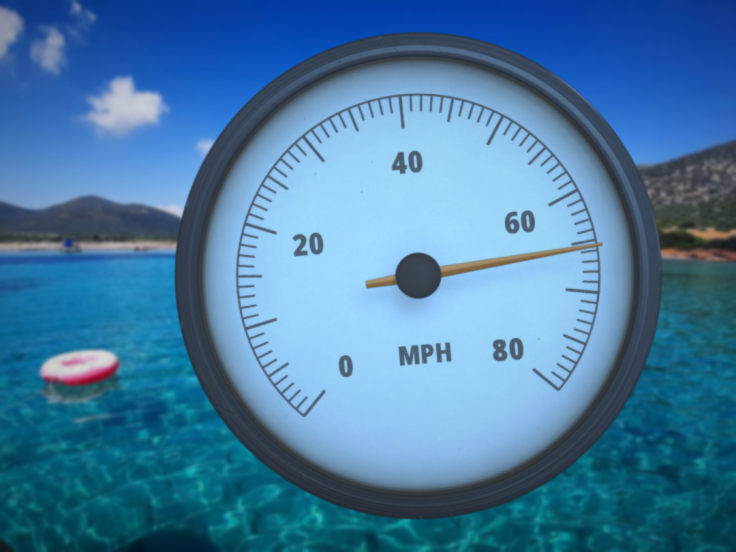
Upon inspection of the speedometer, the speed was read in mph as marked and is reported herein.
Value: 65.5 mph
